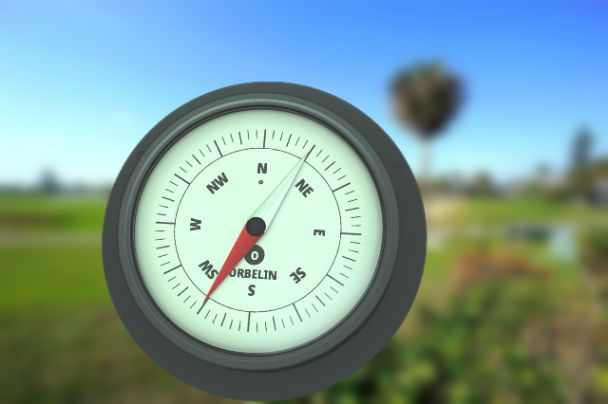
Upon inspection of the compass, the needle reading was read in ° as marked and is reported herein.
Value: 210 °
